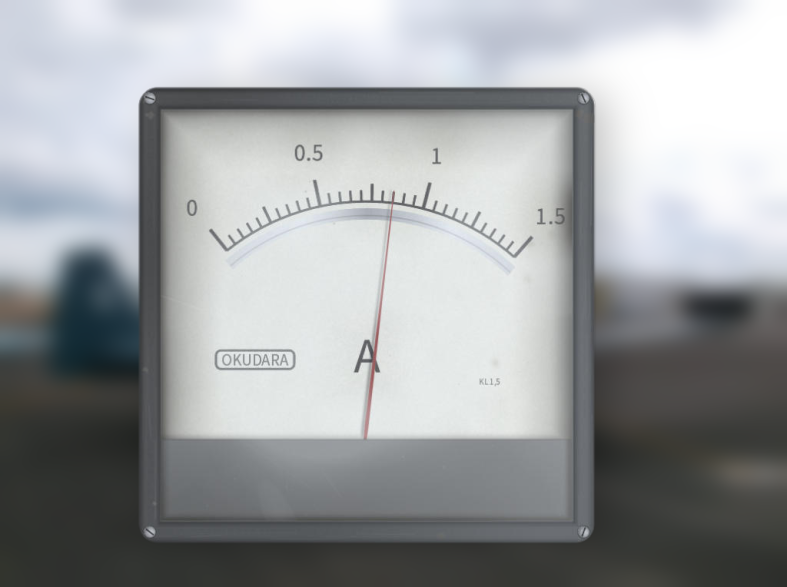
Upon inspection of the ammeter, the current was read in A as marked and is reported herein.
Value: 0.85 A
